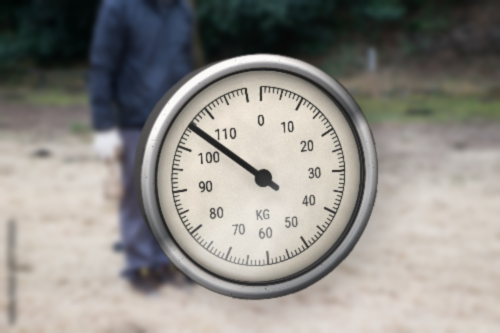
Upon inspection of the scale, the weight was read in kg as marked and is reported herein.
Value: 105 kg
